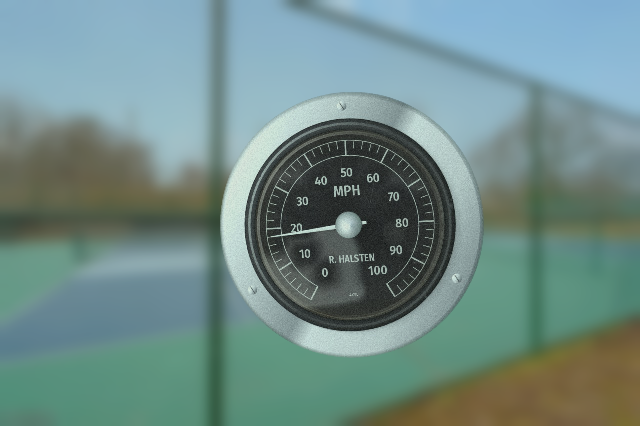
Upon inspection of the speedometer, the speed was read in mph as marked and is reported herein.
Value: 18 mph
